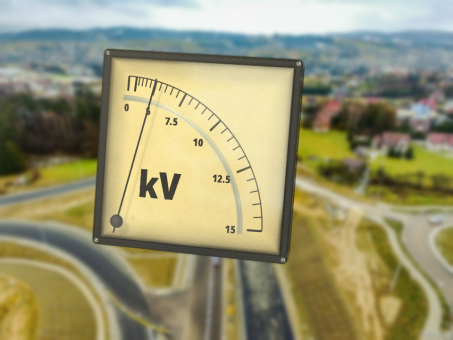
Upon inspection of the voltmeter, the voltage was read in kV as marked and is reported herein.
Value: 5 kV
